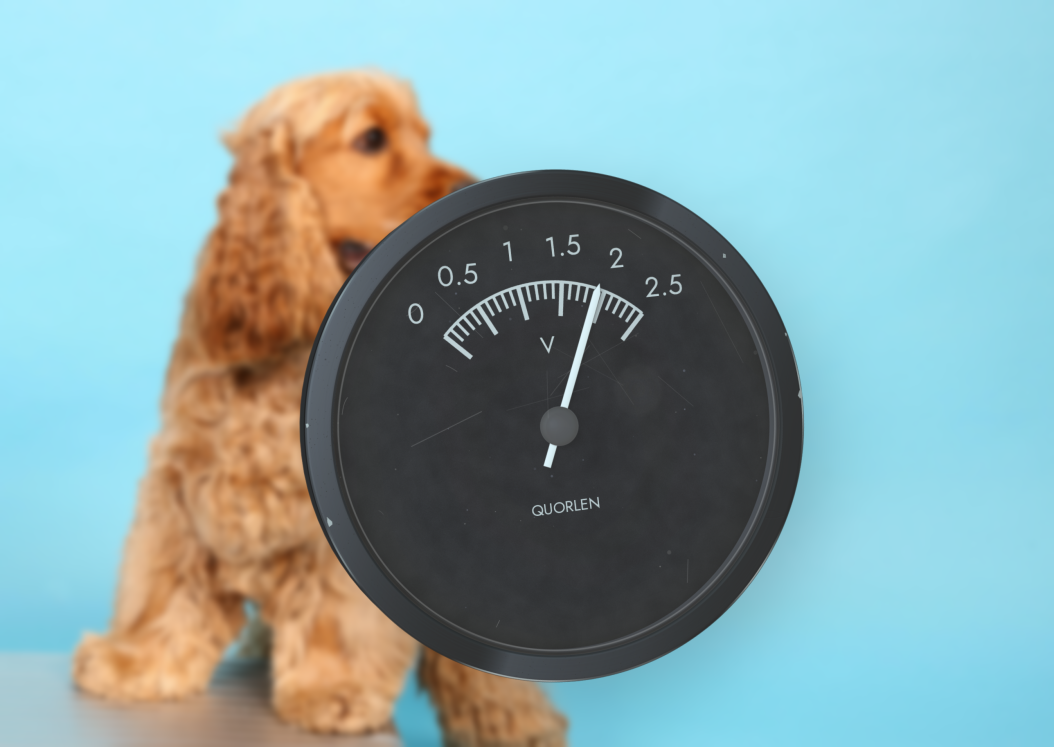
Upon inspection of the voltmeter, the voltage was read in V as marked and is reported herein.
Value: 1.9 V
